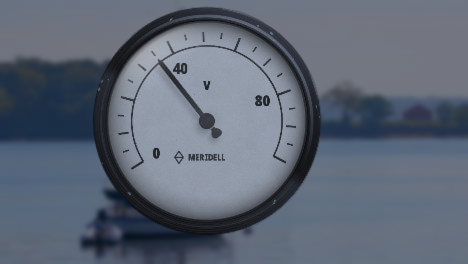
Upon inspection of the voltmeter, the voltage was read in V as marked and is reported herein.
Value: 35 V
